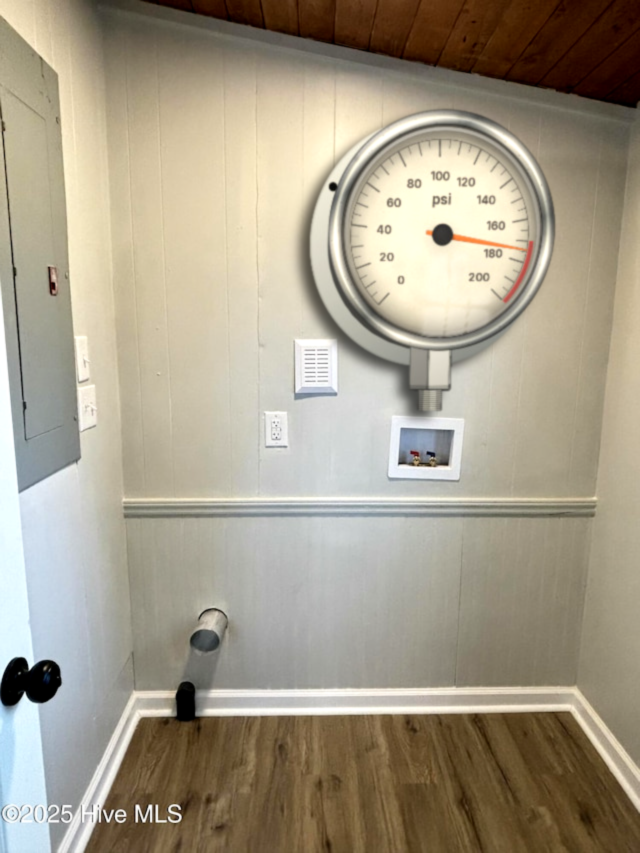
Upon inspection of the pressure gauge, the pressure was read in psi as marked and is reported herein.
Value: 175 psi
